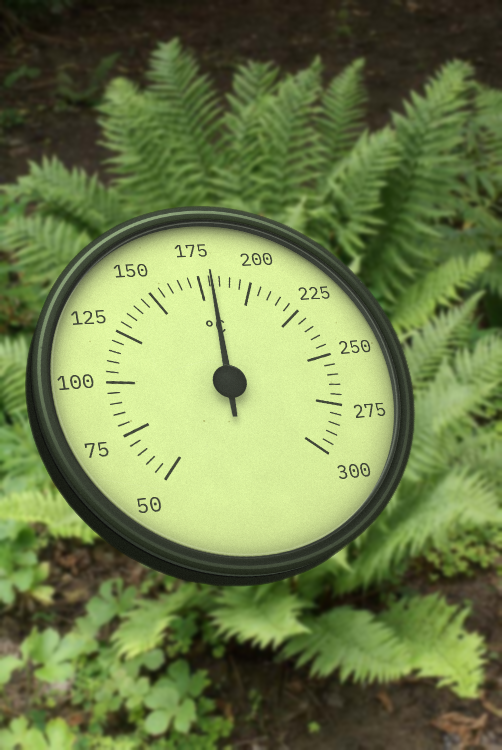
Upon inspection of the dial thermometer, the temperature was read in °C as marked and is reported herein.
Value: 180 °C
